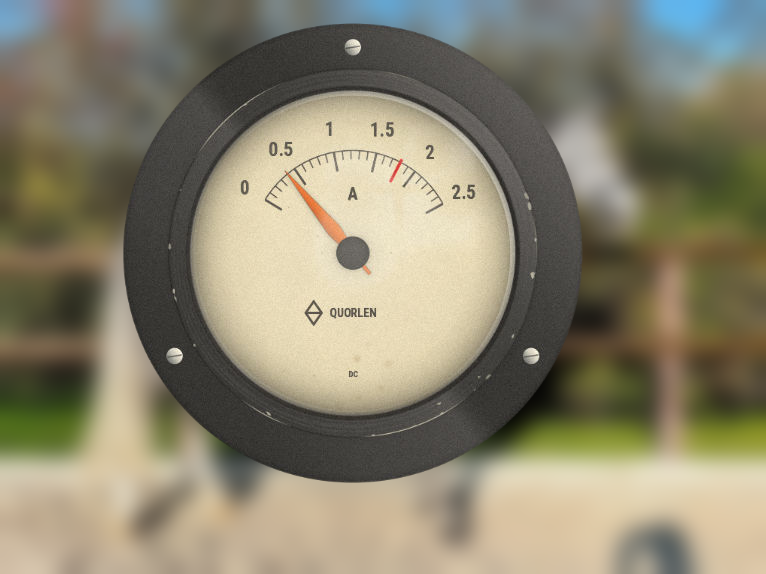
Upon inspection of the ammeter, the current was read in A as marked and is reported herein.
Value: 0.4 A
